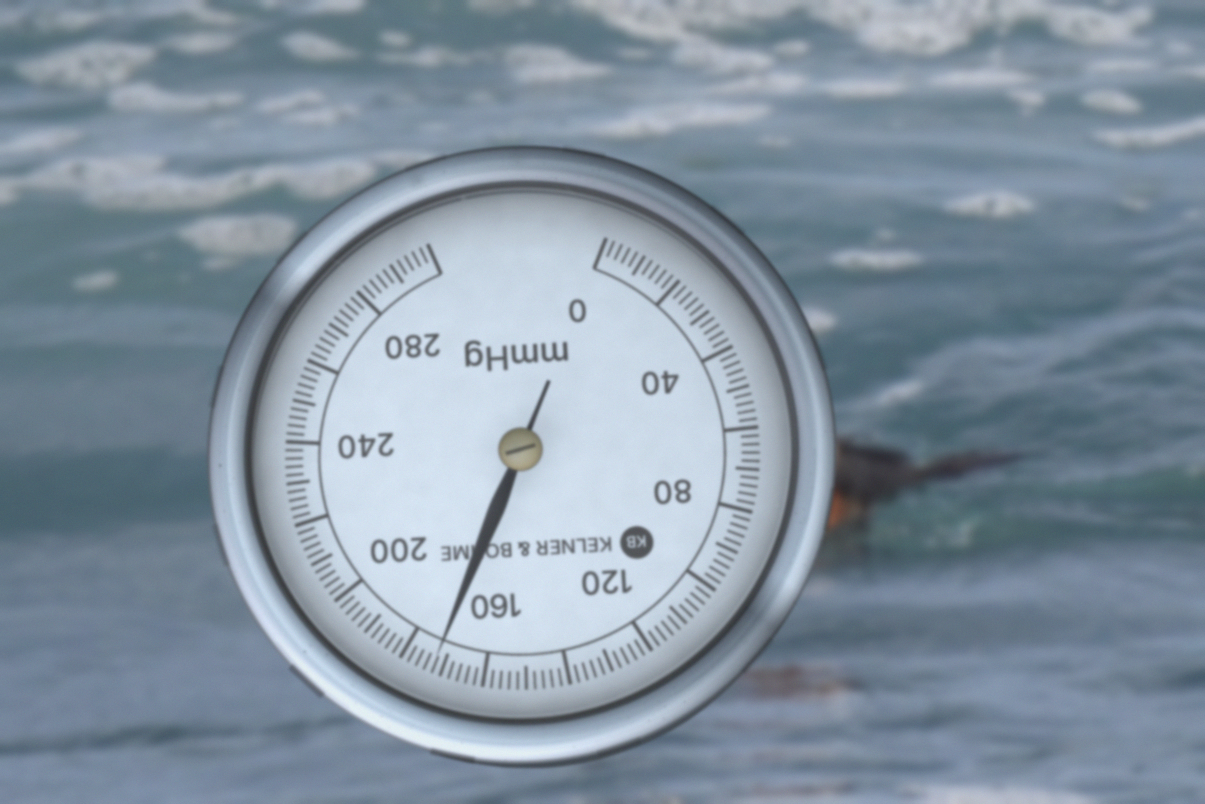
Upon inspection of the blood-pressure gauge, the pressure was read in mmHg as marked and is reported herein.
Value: 172 mmHg
